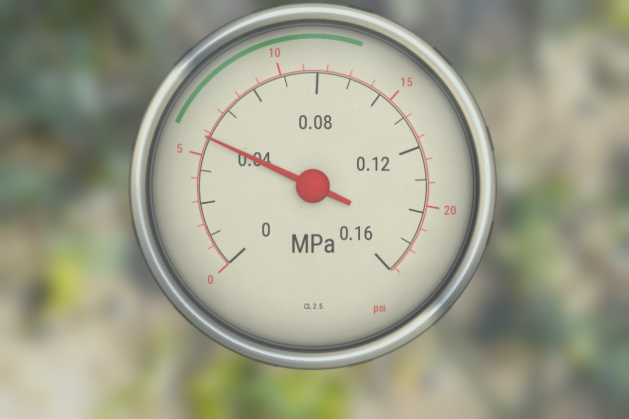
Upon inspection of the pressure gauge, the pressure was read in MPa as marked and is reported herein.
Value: 0.04 MPa
